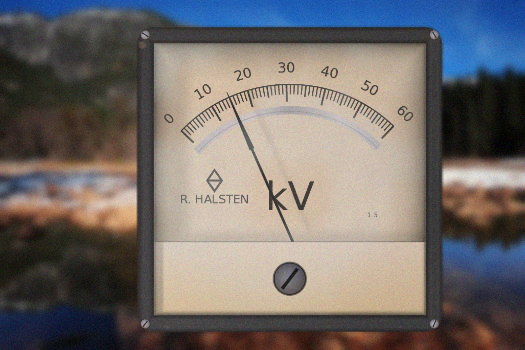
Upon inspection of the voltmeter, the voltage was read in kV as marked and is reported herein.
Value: 15 kV
